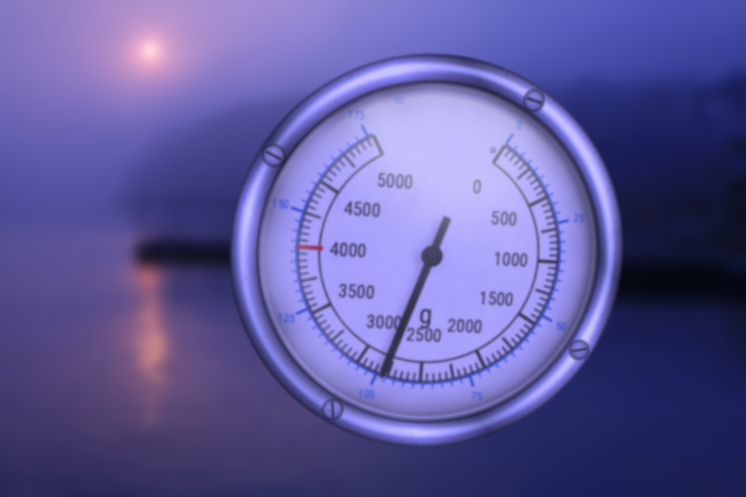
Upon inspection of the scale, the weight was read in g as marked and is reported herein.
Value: 2800 g
